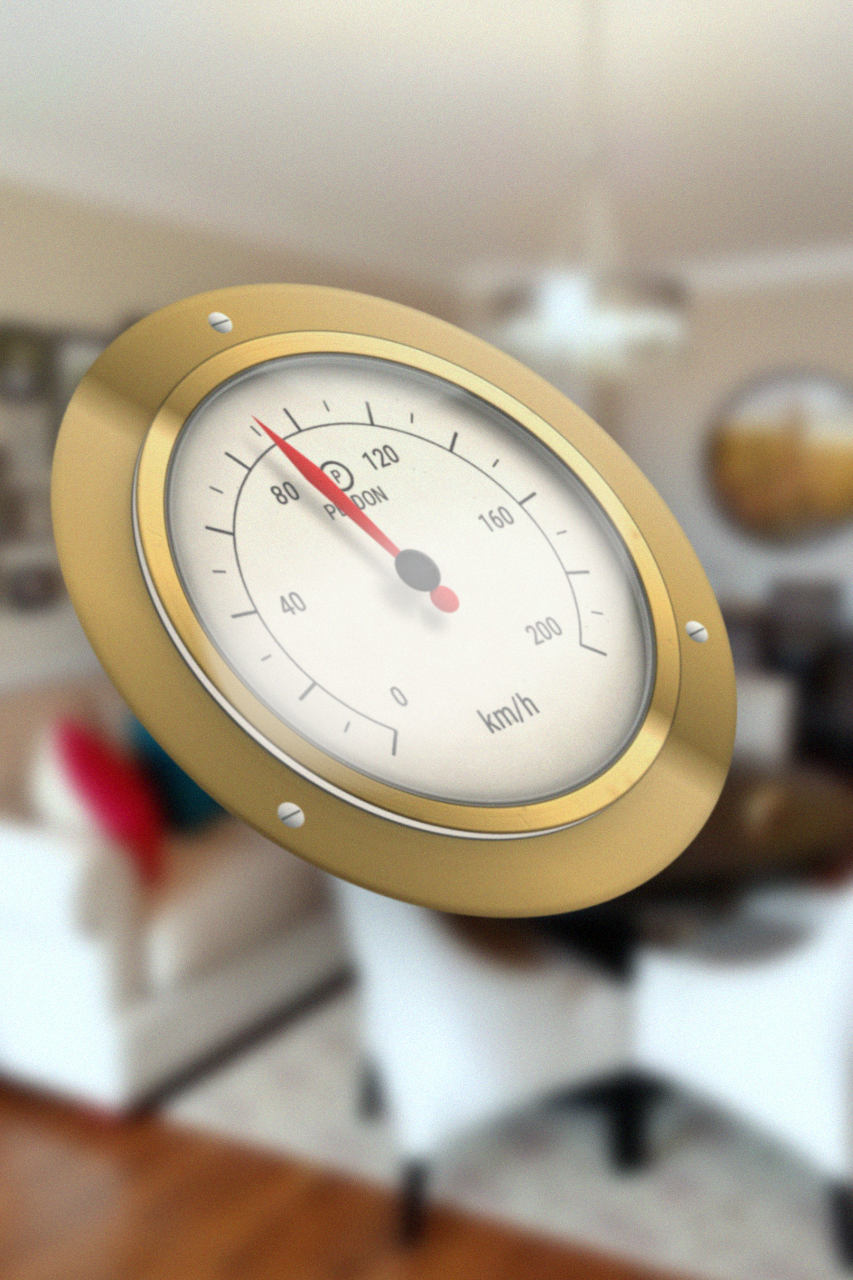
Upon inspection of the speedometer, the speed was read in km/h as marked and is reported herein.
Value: 90 km/h
